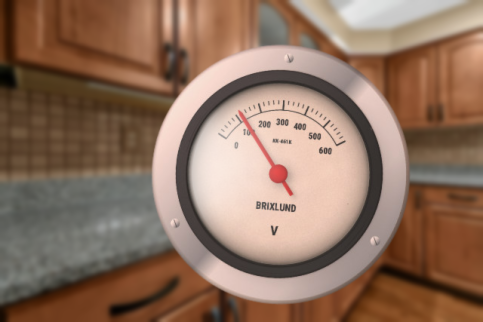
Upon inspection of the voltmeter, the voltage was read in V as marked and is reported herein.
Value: 120 V
